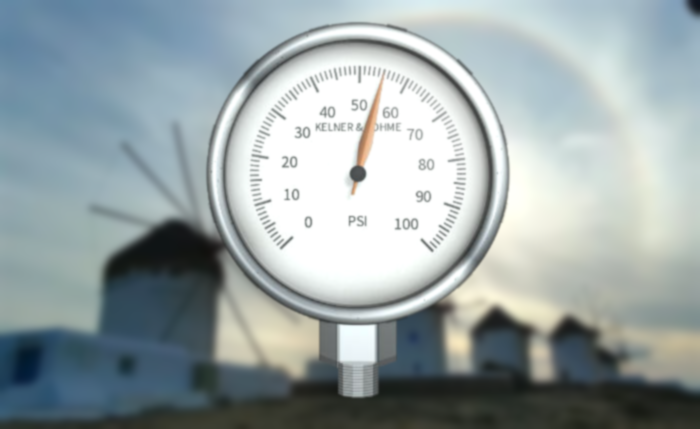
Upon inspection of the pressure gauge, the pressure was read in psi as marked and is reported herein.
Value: 55 psi
